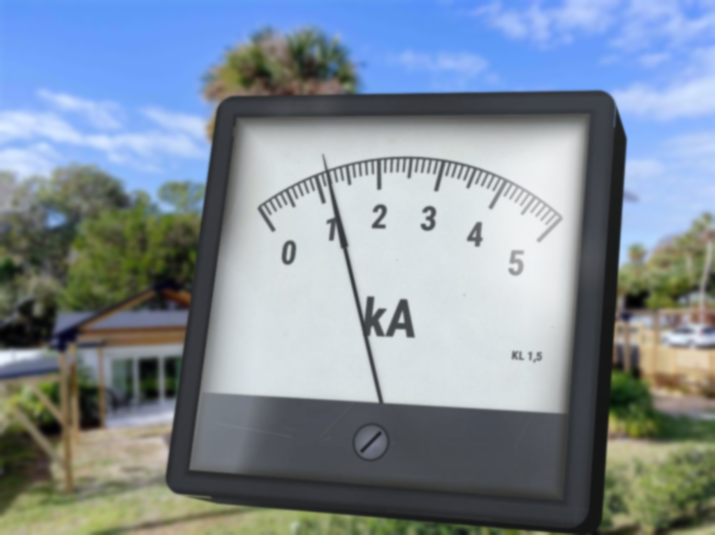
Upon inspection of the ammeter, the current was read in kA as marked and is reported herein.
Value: 1.2 kA
